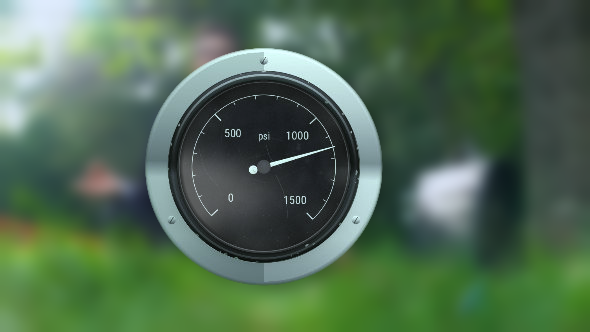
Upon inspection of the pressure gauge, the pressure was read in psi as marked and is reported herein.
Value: 1150 psi
